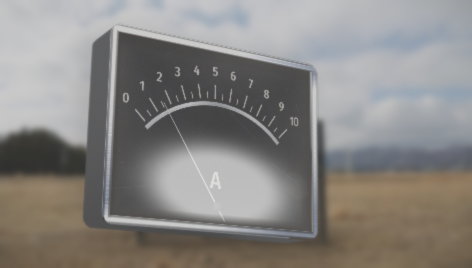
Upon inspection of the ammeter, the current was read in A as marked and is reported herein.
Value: 1.5 A
